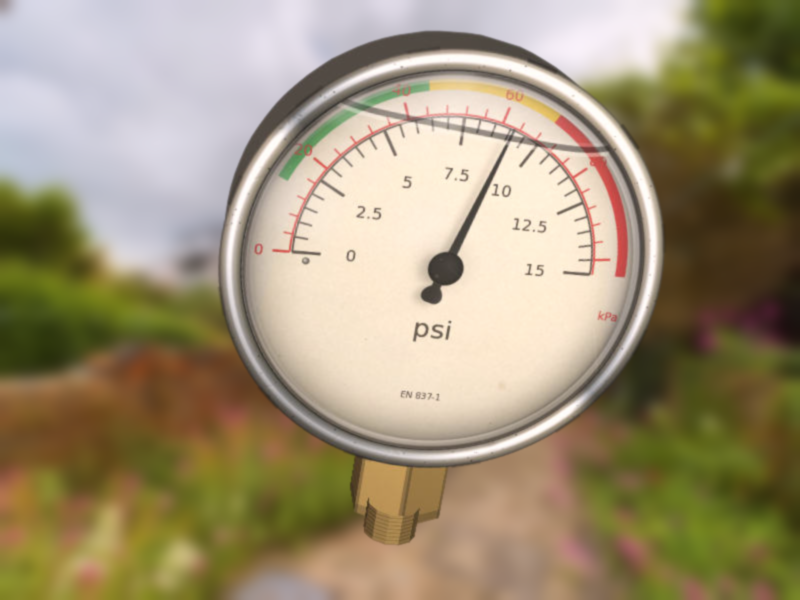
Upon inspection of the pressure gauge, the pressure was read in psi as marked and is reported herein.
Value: 9 psi
